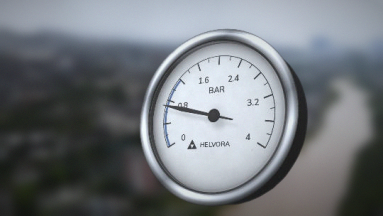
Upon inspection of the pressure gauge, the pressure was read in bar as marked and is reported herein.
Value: 0.7 bar
